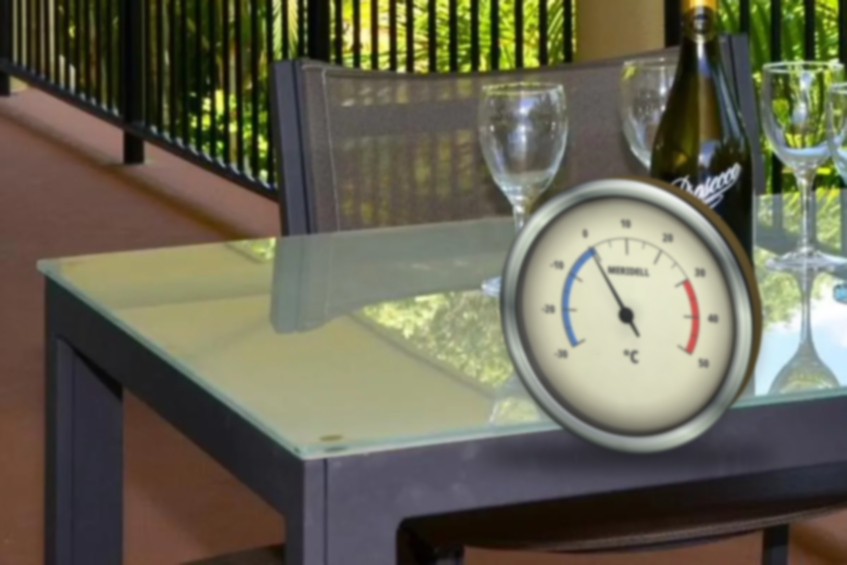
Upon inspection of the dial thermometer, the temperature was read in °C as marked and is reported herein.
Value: 0 °C
